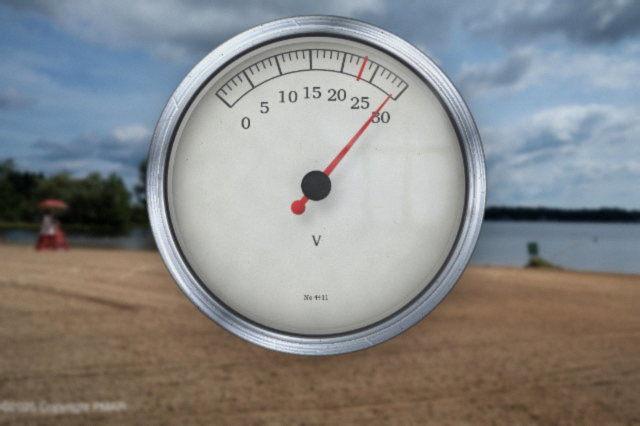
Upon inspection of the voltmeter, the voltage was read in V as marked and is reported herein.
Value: 29 V
